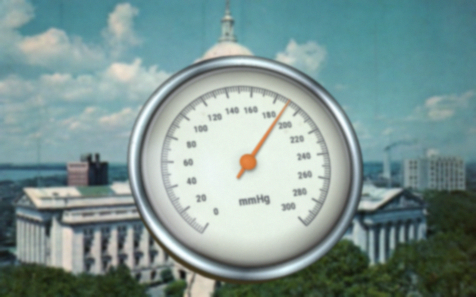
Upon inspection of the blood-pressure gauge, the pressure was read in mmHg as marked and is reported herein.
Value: 190 mmHg
